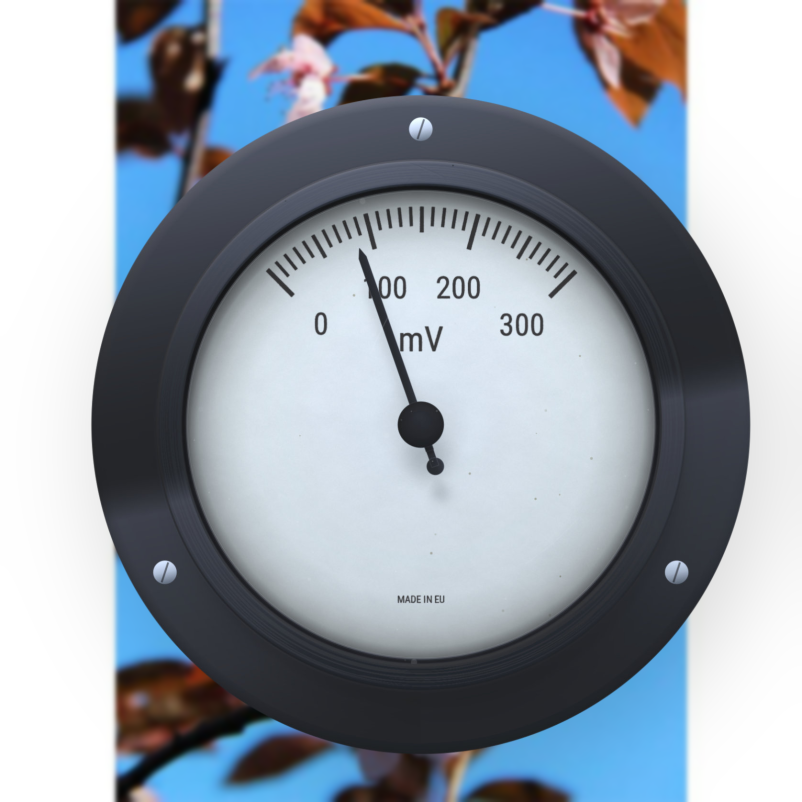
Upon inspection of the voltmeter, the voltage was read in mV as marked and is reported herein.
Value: 85 mV
